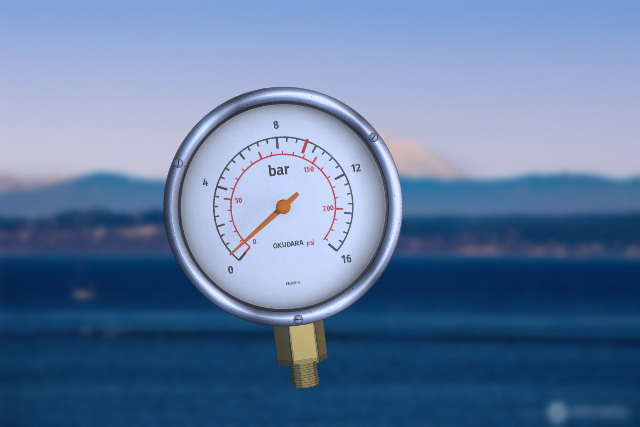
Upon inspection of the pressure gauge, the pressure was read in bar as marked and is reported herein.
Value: 0.5 bar
